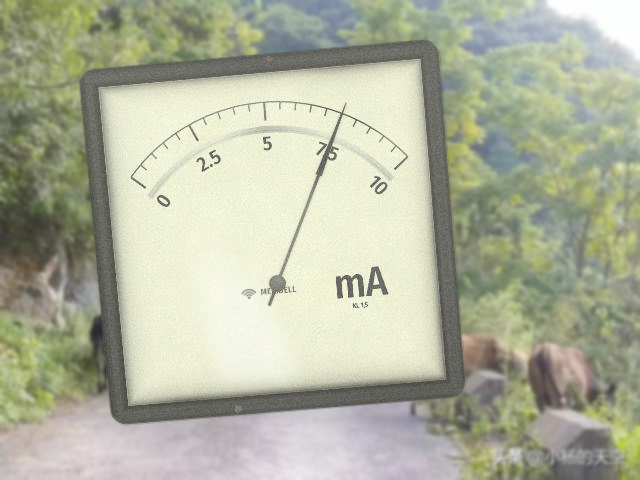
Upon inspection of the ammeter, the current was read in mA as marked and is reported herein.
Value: 7.5 mA
